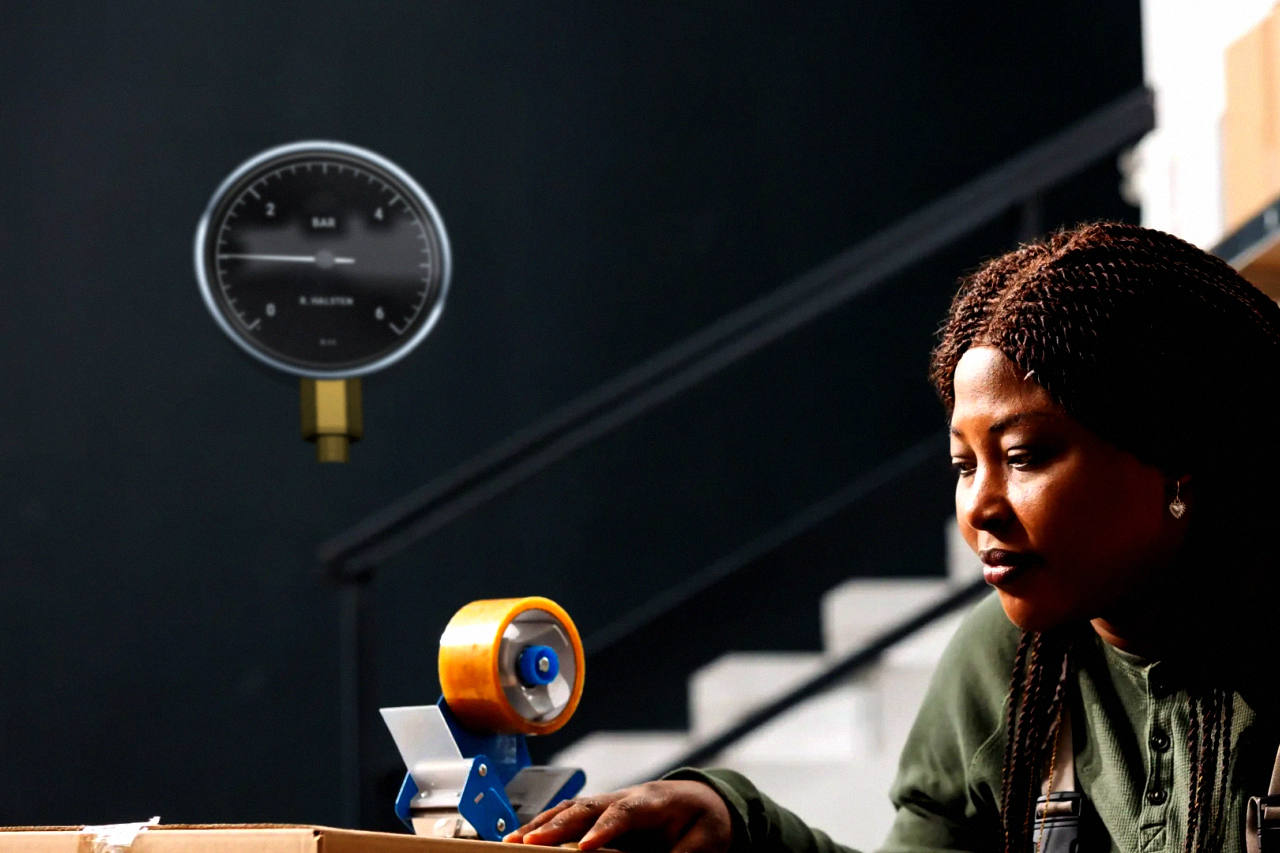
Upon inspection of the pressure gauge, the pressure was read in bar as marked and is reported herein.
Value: 1 bar
